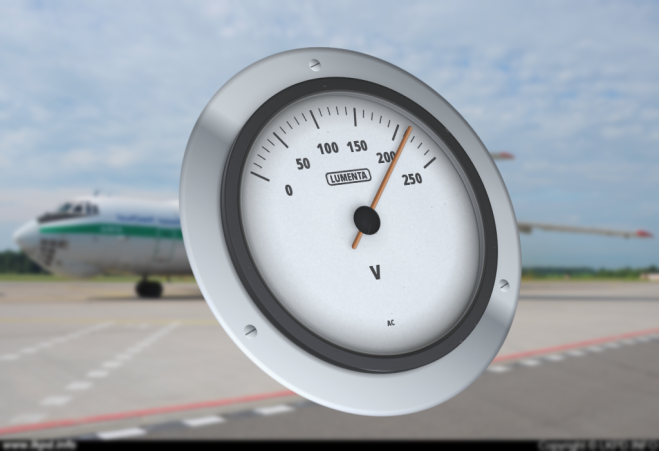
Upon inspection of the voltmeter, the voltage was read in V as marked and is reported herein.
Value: 210 V
